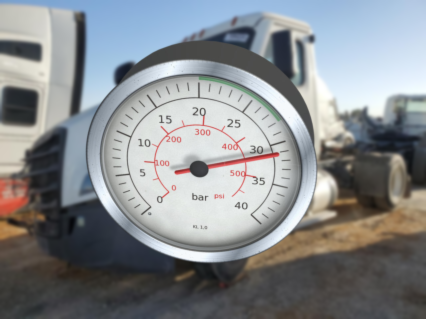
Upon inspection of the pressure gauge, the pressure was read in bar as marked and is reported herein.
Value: 31 bar
